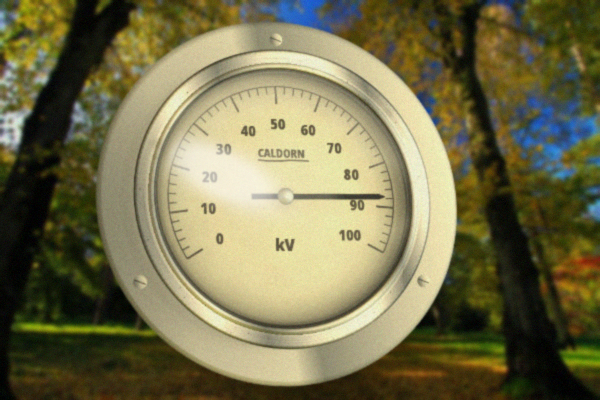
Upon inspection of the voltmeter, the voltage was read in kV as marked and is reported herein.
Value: 88 kV
